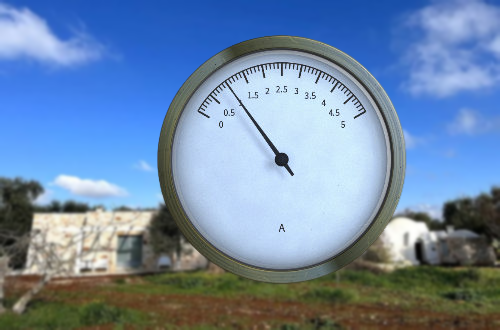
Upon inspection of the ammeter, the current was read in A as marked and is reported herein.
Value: 1 A
